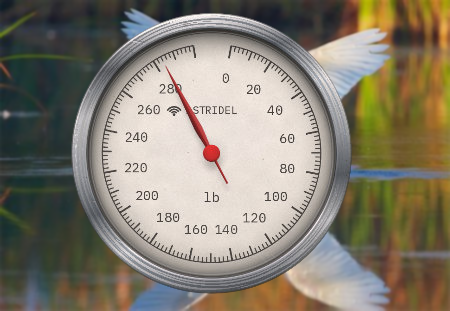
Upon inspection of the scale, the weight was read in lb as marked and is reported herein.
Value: 284 lb
